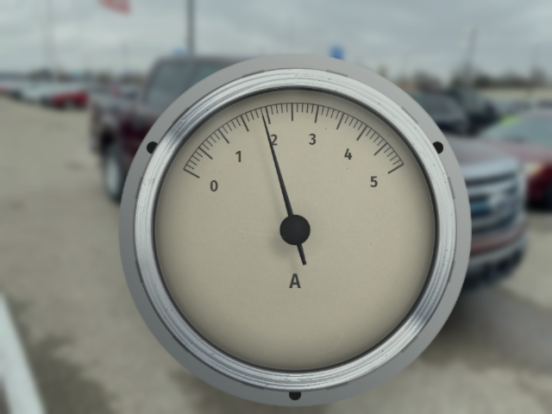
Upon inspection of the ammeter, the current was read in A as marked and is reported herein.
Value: 1.9 A
